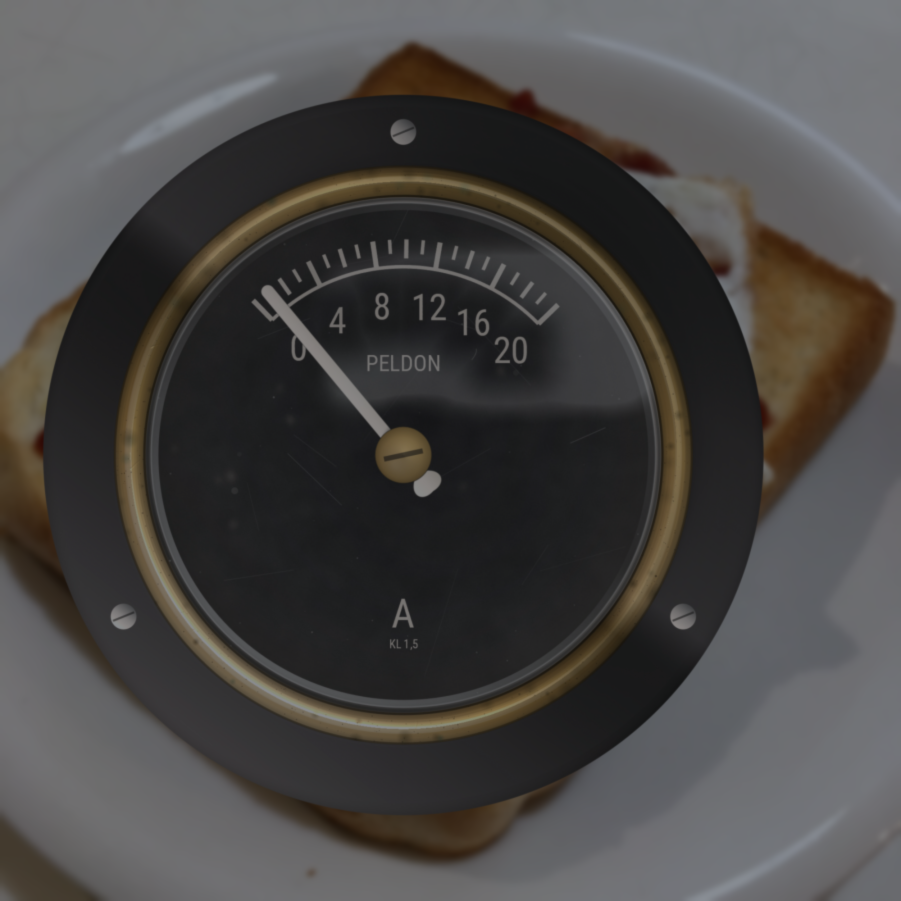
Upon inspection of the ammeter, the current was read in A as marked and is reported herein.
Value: 1 A
